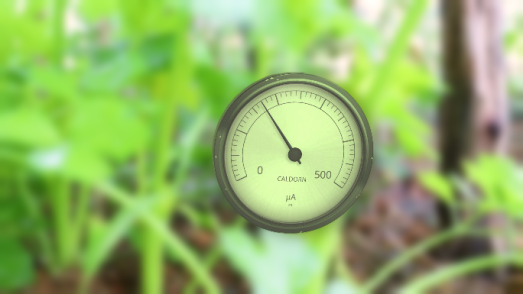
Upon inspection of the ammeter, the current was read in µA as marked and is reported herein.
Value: 170 µA
